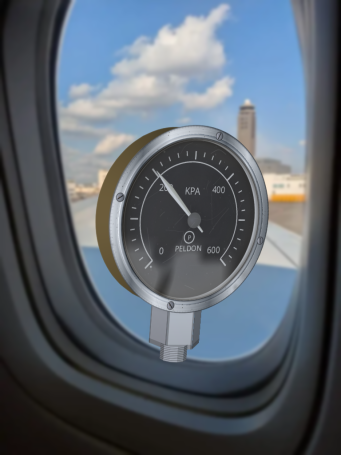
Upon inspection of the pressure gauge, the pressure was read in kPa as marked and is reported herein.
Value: 200 kPa
